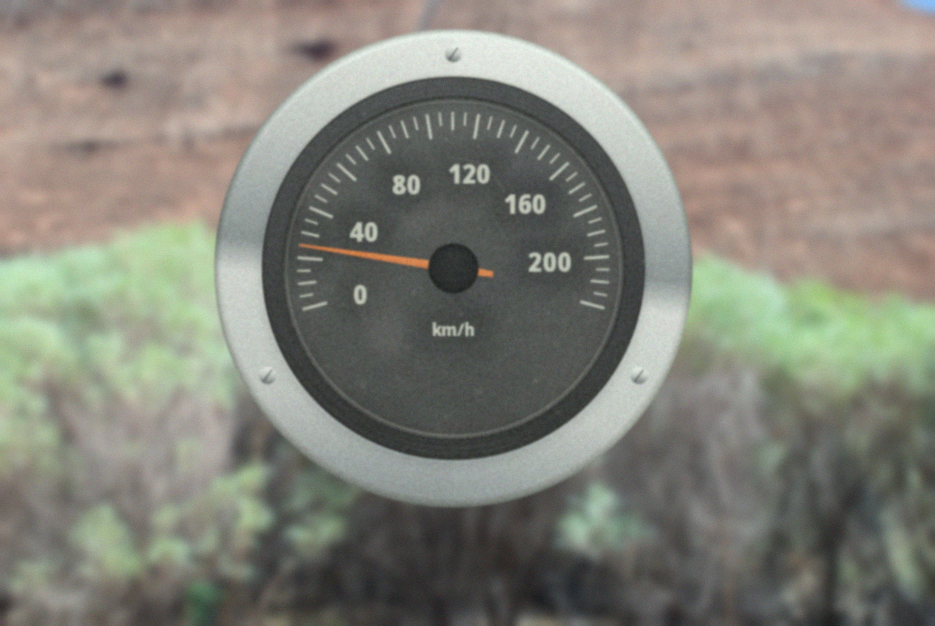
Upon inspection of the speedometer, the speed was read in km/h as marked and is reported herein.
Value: 25 km/h
